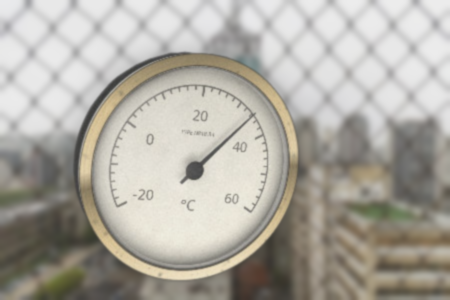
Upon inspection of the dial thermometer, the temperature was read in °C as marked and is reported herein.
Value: 34 °C
